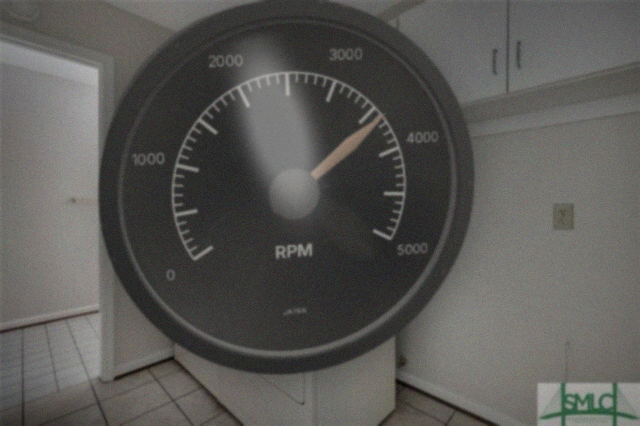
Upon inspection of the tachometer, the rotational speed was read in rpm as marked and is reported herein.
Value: 3600 rpm
